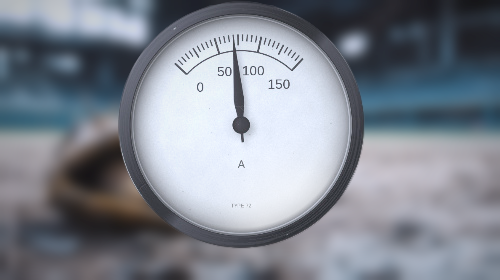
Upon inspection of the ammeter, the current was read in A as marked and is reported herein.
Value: 70 A
